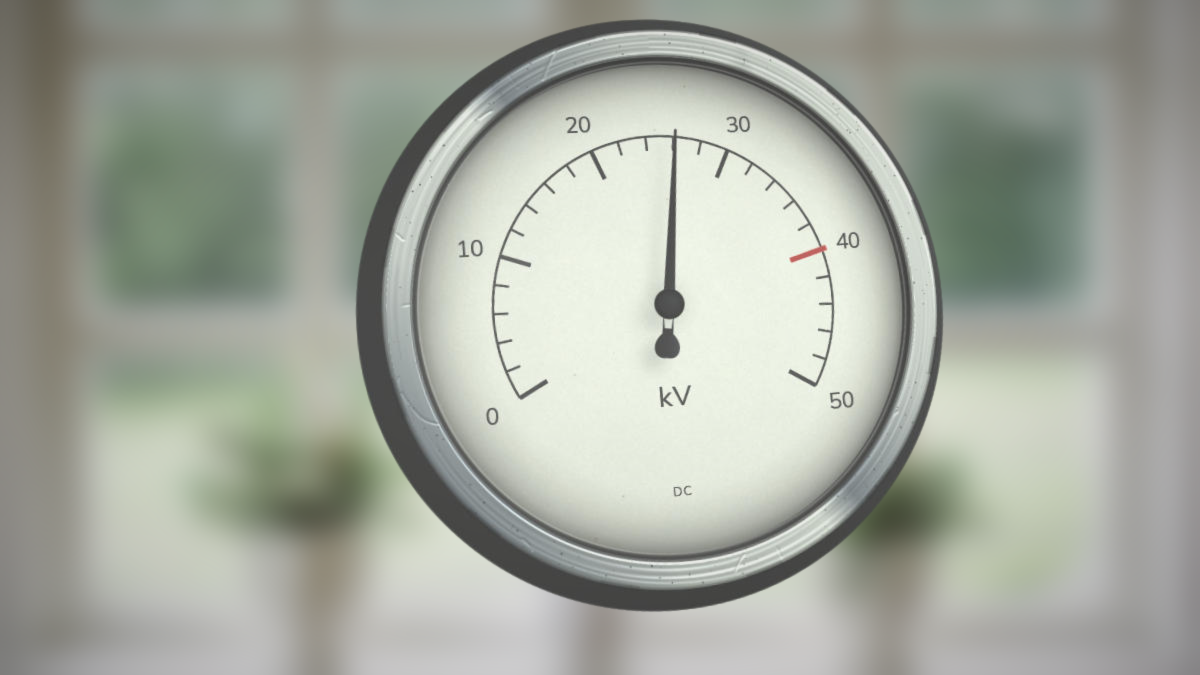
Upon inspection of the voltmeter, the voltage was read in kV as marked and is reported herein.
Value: 26 kV
